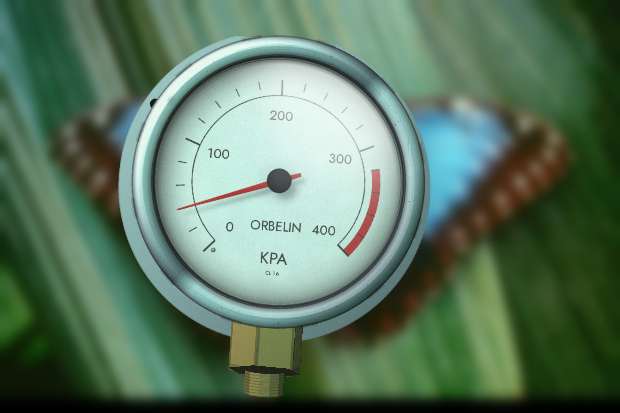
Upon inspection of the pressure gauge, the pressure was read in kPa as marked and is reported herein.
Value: 40 kPa
